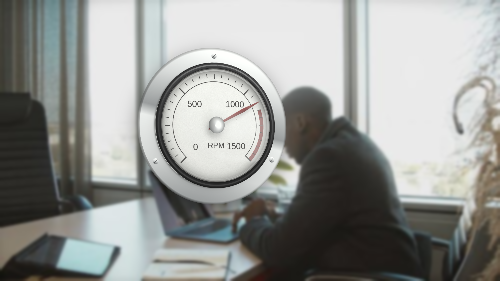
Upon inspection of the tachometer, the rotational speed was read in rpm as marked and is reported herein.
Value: 1100 rpm
